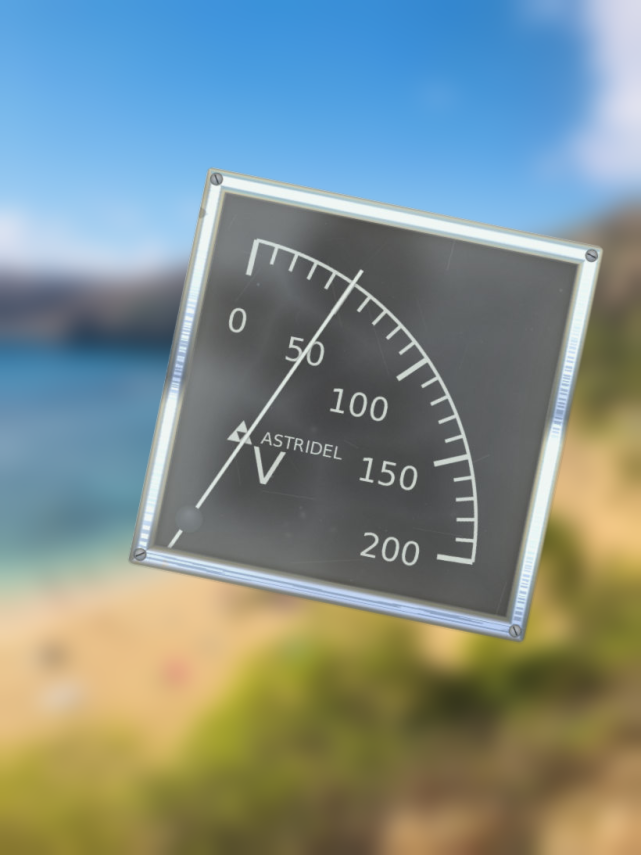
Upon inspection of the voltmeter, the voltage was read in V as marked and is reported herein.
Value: 50 V
